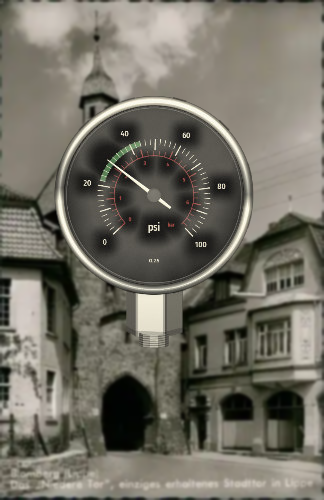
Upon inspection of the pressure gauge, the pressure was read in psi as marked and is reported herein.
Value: 30 psi
